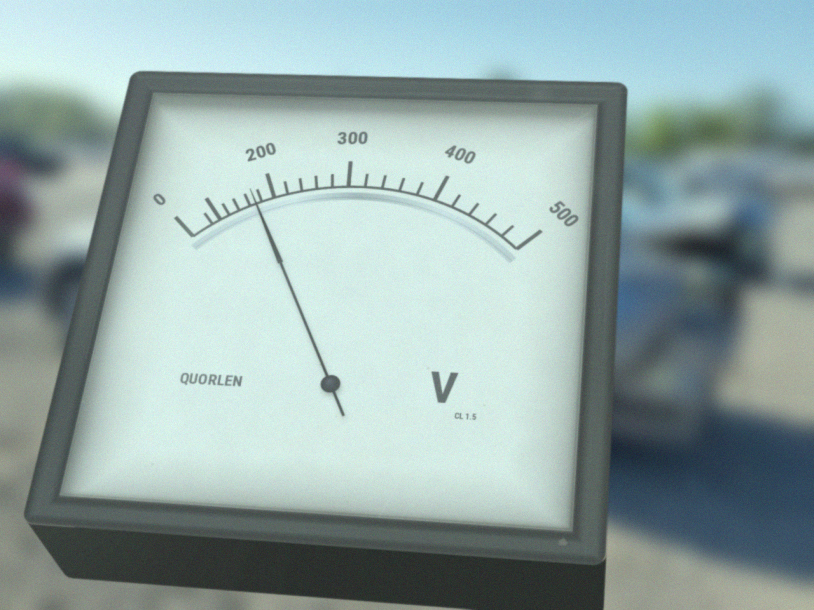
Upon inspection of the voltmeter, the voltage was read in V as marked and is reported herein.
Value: 170 V
